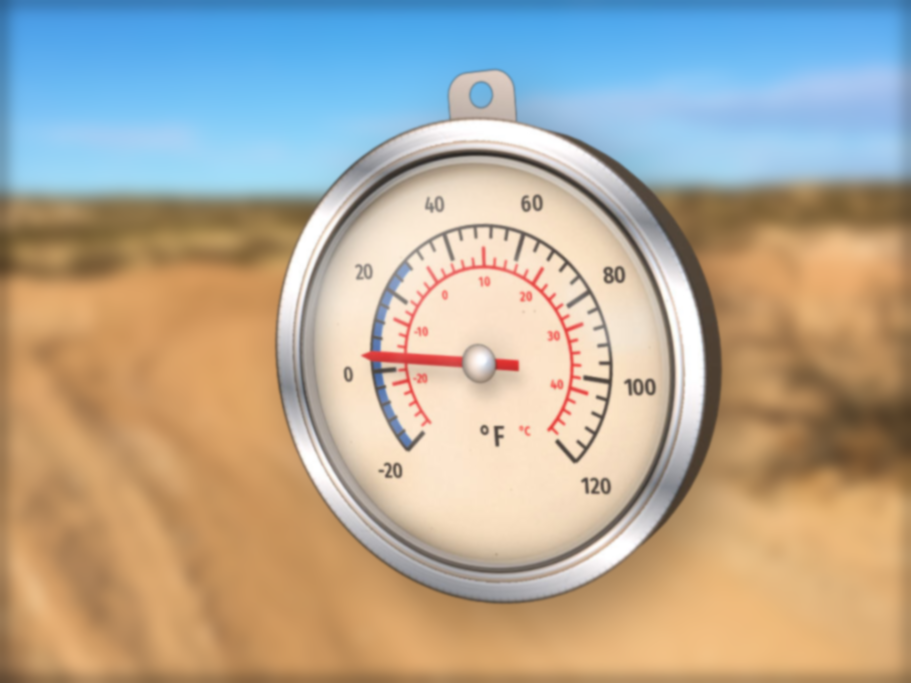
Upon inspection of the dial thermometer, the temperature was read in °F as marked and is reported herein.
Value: 4 °F
